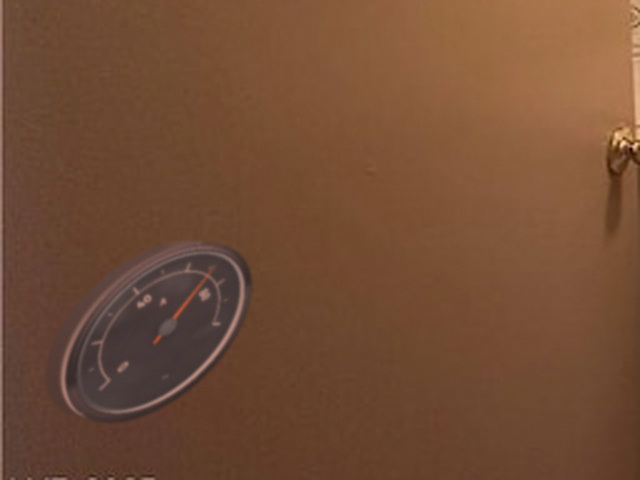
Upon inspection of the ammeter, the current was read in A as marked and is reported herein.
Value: 70 A
